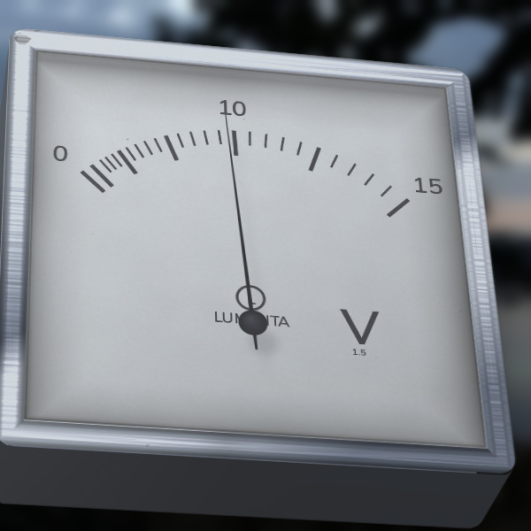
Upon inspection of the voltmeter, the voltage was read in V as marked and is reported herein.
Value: 9.75 V
